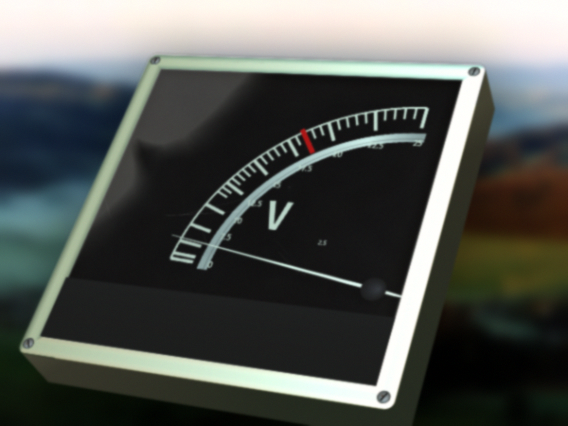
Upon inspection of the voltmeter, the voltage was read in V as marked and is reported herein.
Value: 5 V
